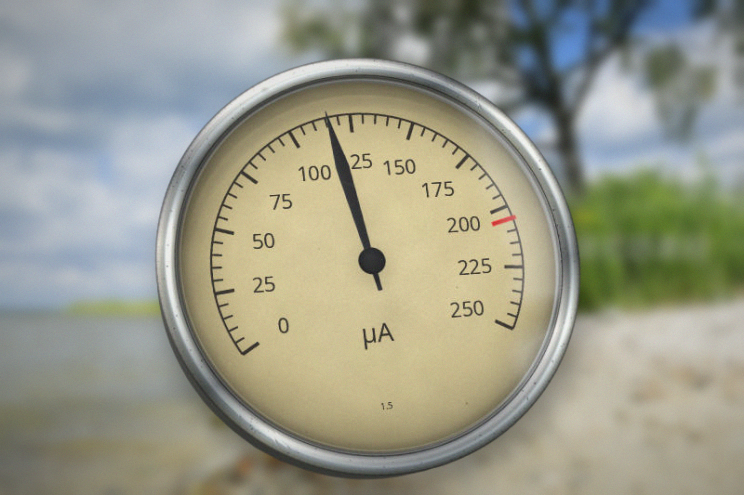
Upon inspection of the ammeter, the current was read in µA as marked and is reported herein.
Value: 115 µA
